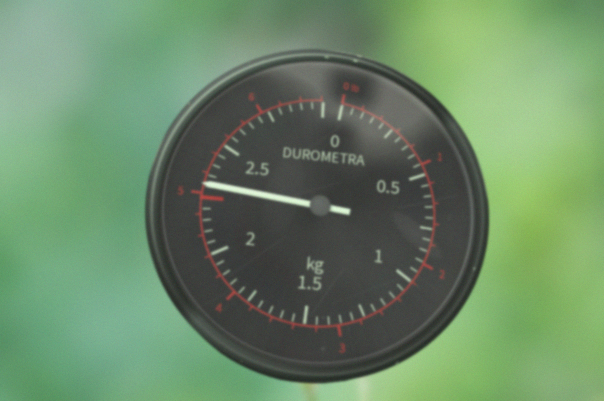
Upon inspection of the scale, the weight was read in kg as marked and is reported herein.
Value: 2.3 kg
